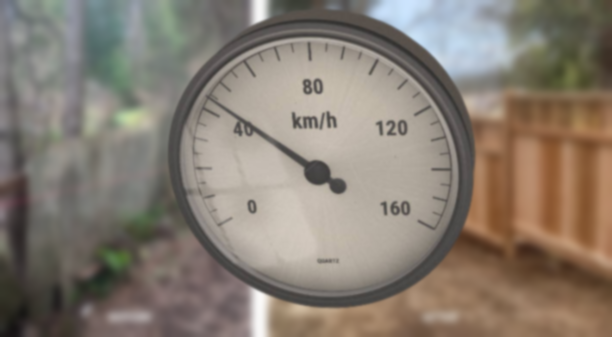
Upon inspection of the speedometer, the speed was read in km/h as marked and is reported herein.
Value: 45 km/h
